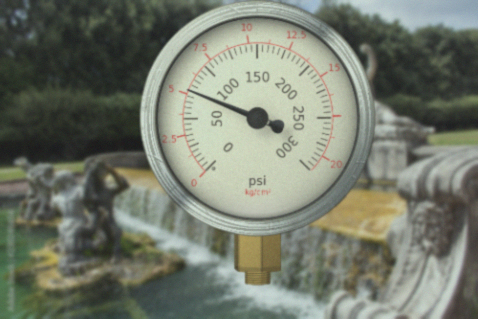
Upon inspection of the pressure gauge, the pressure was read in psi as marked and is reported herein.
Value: 75 psi
